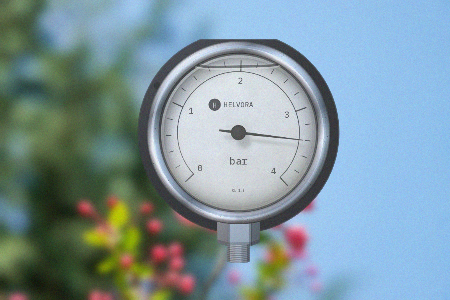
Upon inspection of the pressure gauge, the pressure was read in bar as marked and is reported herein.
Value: 3.4 bar
